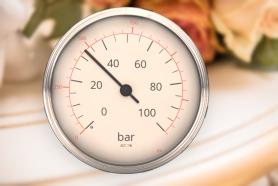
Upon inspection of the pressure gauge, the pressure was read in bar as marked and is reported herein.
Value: 32.5 bar
